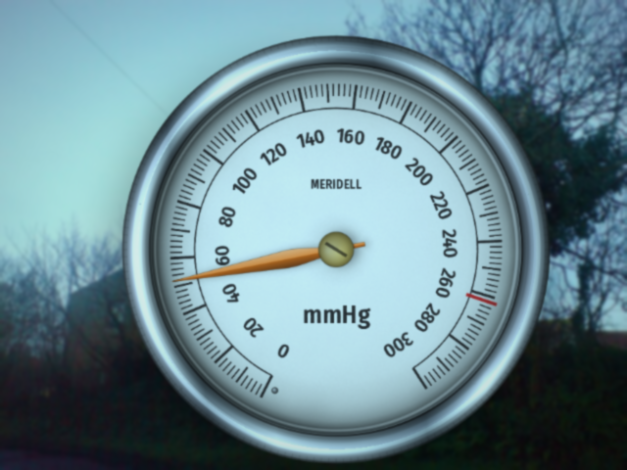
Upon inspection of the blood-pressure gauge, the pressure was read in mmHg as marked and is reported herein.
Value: 52 mmHg
